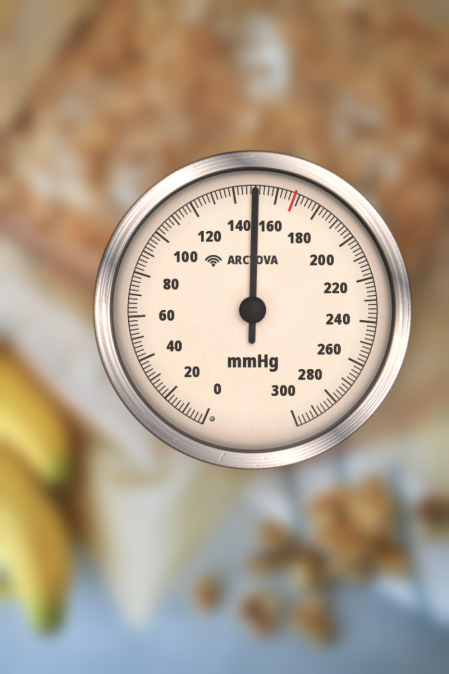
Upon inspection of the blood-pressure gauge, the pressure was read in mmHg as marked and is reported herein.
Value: 150 mmHg
